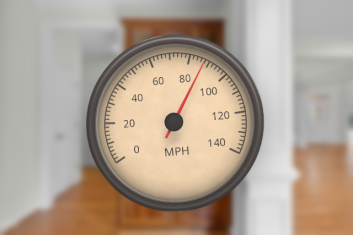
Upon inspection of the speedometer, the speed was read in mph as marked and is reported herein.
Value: 88 mph
